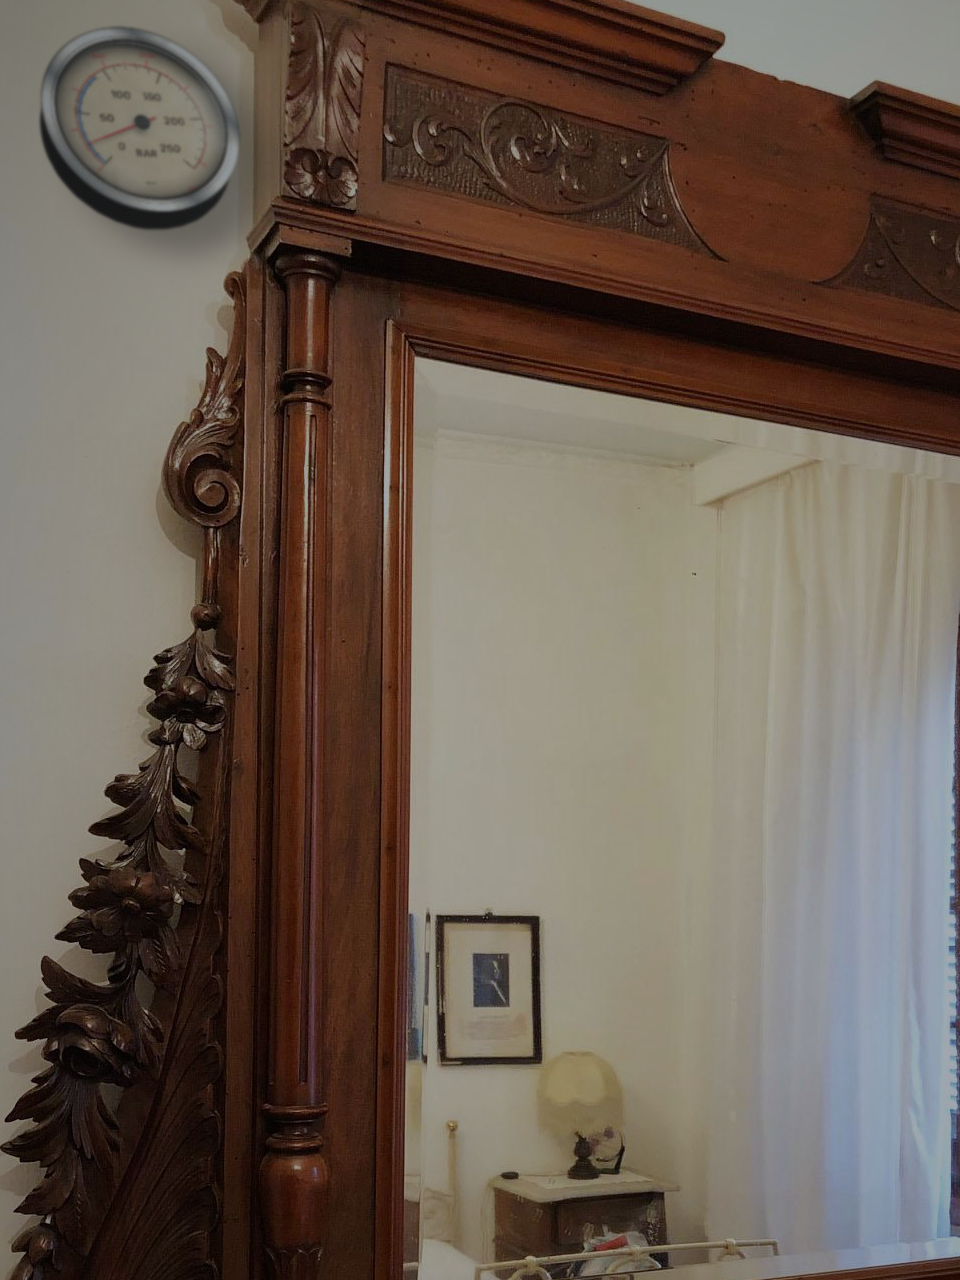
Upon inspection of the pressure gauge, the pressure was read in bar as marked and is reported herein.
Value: 20 bar
